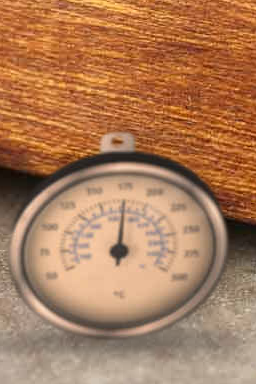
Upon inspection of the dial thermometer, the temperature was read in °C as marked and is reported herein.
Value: 175 °C
